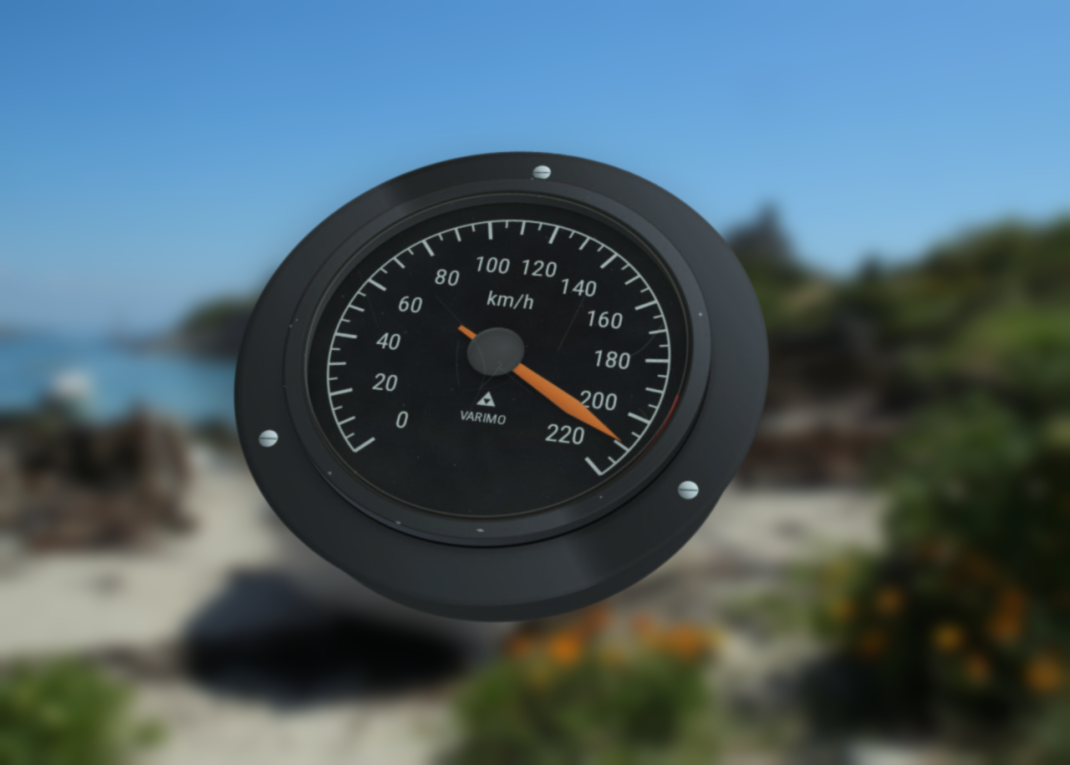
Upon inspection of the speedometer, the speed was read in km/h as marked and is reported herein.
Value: 210 km/h
